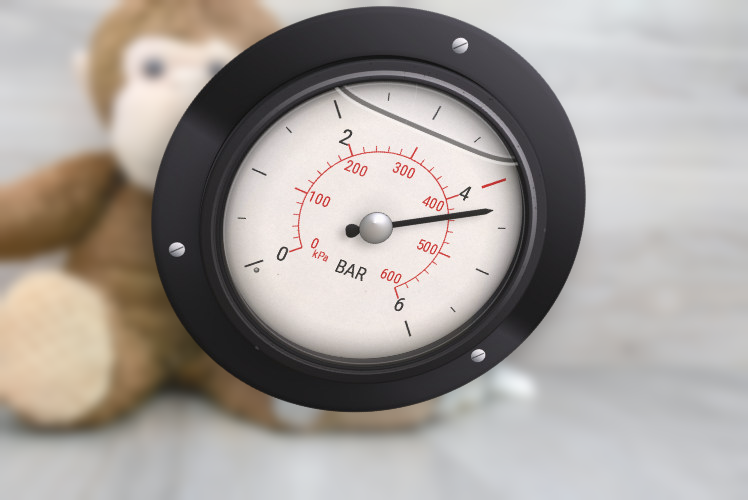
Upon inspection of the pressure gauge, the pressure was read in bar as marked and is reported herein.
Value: 4.25 bar
